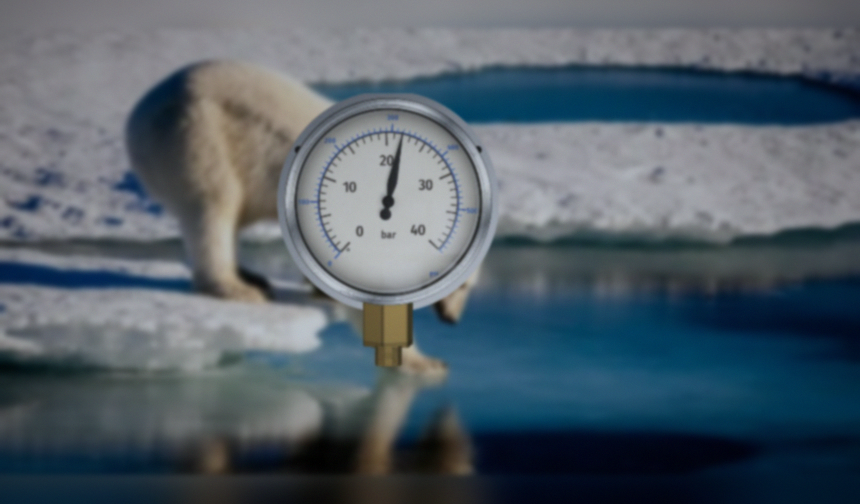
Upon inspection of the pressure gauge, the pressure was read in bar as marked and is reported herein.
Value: 22 bar
